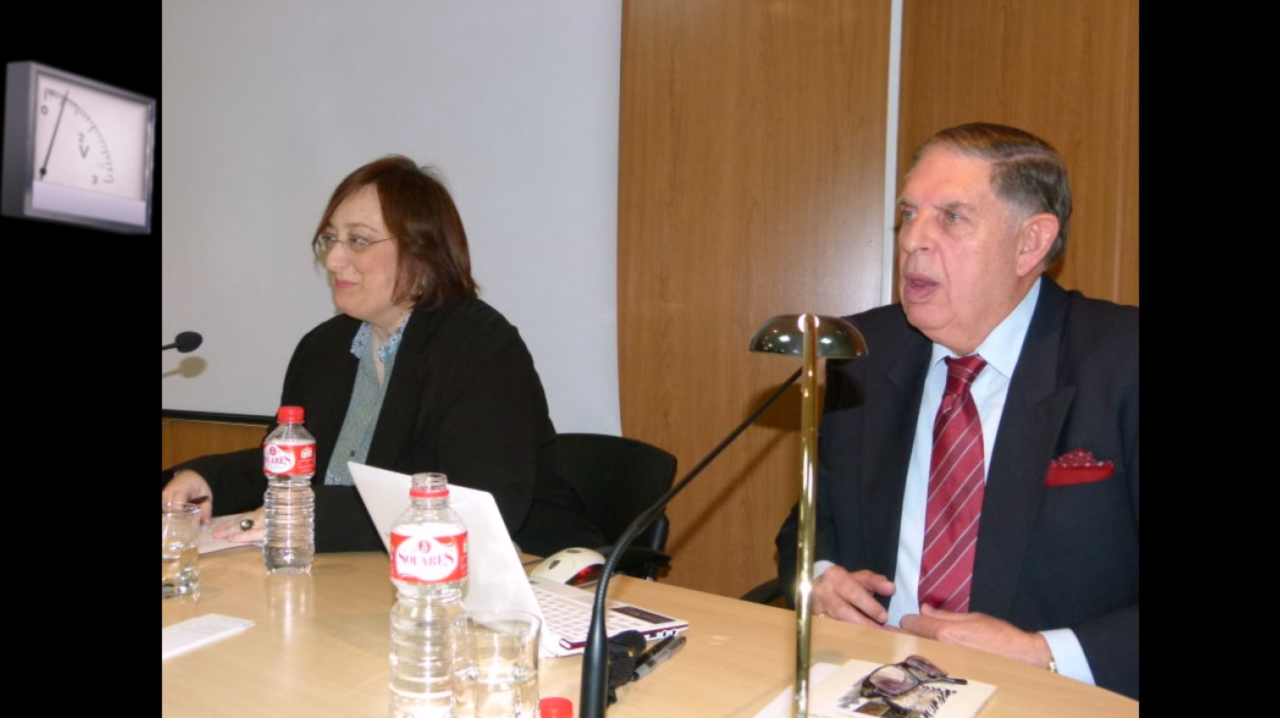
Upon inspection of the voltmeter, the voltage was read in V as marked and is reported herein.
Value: 1 V
